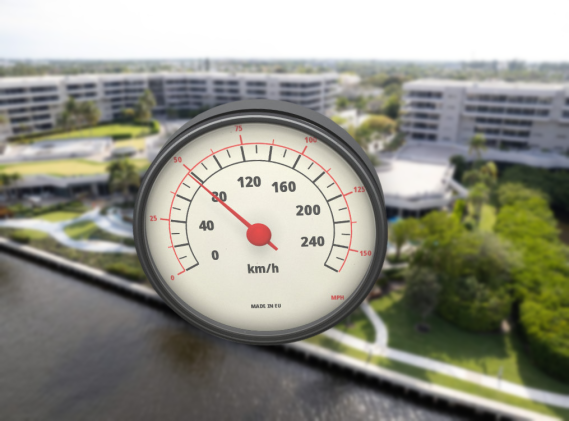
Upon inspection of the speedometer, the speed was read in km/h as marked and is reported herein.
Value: 80 km/h
